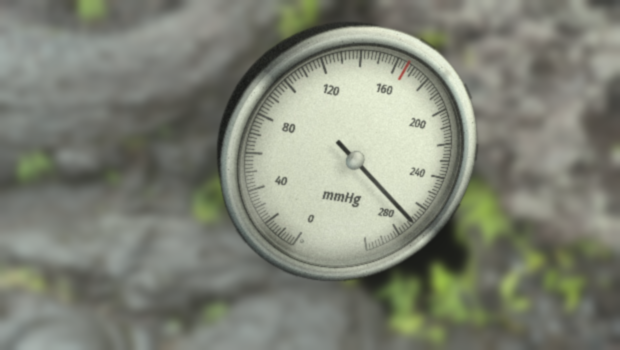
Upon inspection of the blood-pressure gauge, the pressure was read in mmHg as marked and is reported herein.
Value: 270 mmHg
